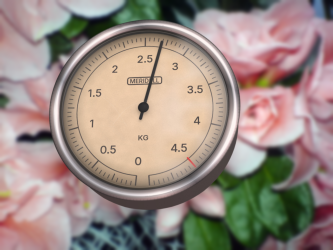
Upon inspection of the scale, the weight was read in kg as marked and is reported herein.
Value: 2.7 kg
